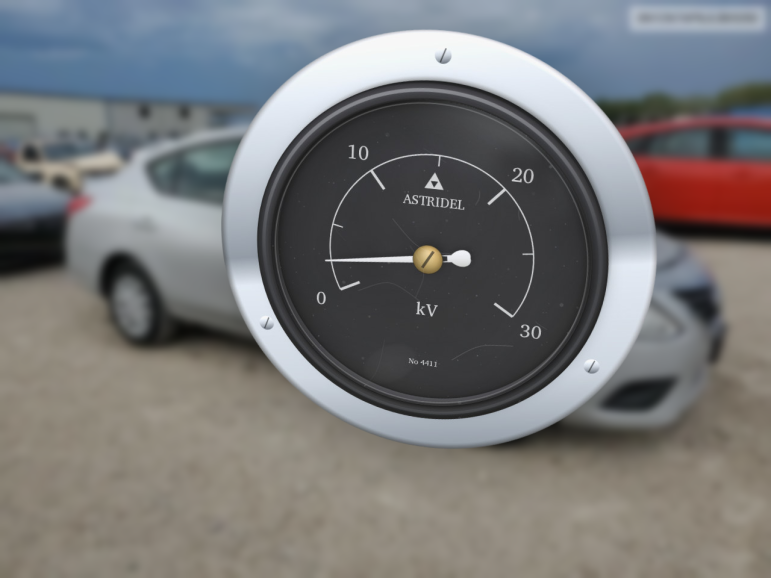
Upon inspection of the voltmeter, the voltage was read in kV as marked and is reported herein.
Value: 2.5 kV
